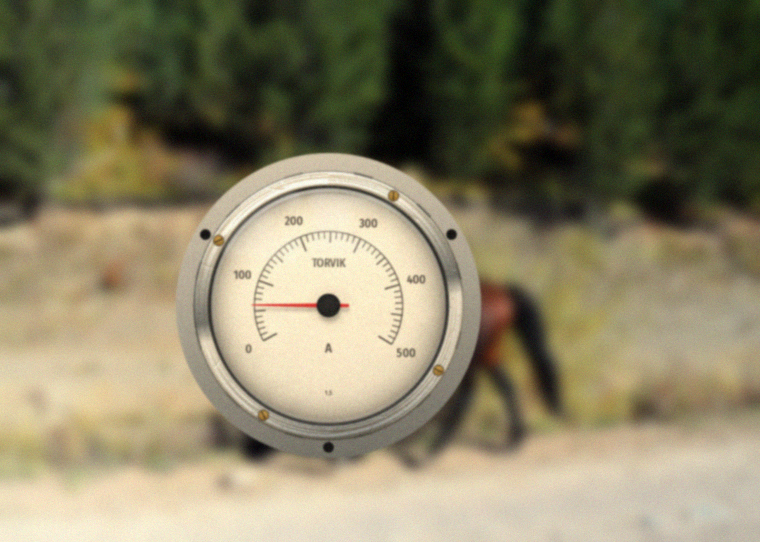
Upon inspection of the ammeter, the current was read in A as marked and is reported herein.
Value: 60 A
